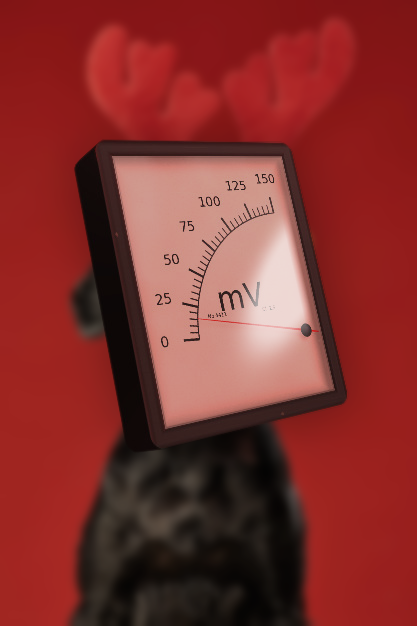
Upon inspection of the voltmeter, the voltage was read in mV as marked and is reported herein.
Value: 15 mV
